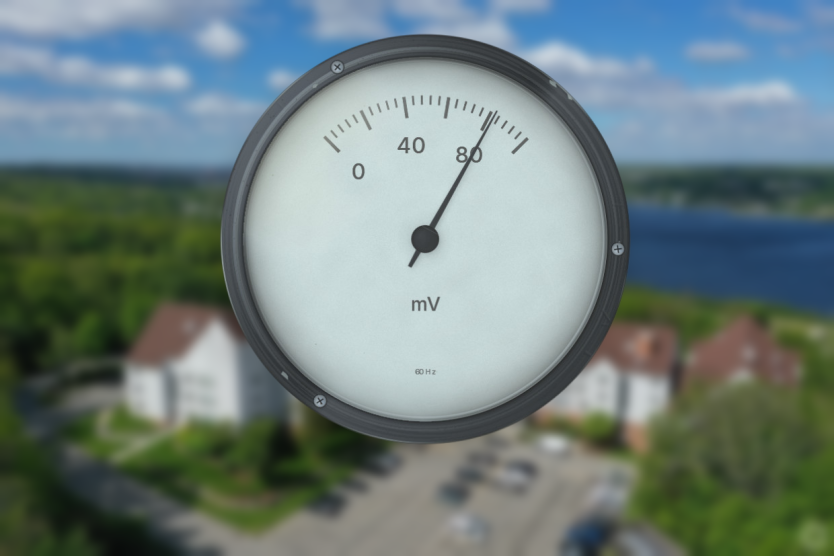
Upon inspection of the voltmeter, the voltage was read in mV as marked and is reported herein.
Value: 82 mV
